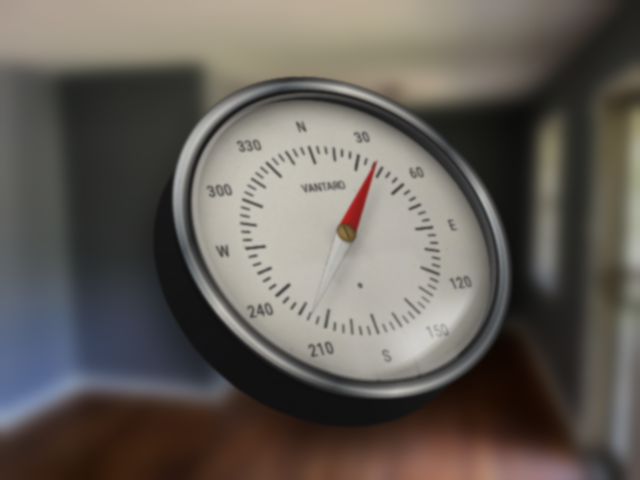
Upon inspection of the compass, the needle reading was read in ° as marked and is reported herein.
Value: 40 °
